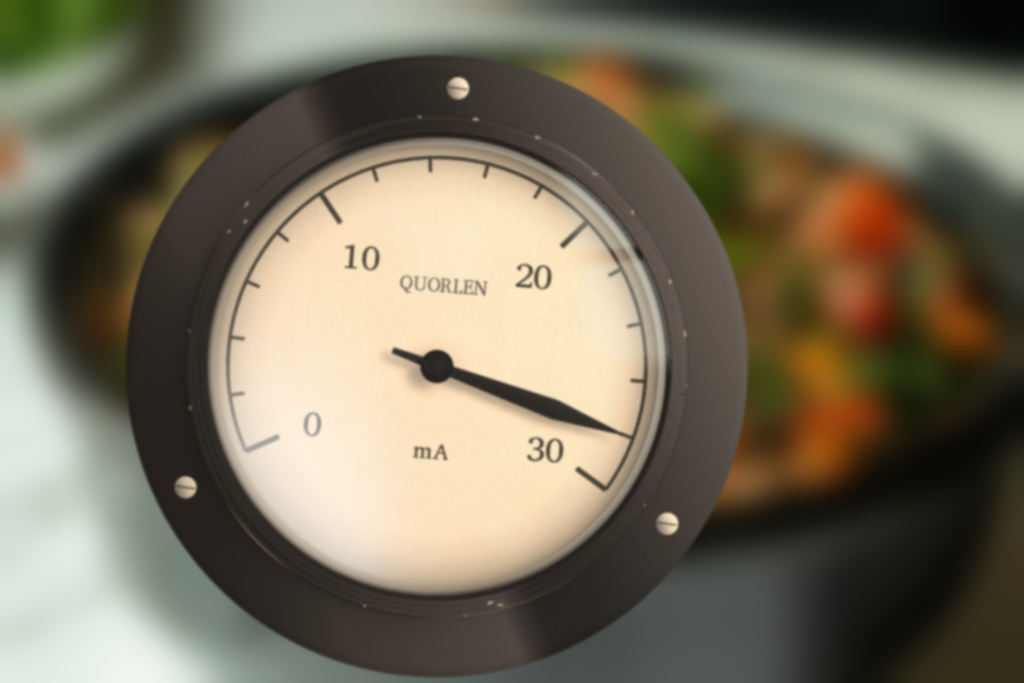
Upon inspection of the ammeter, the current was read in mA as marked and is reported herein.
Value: 28 mA
